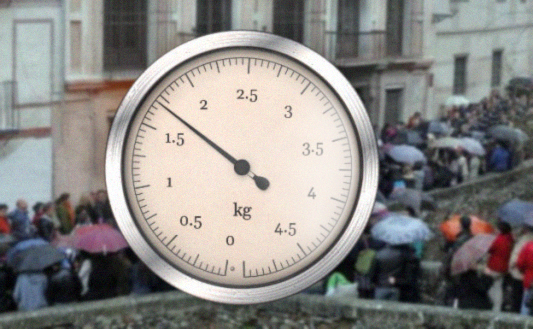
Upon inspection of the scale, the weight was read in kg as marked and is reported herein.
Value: 1.7 kg
